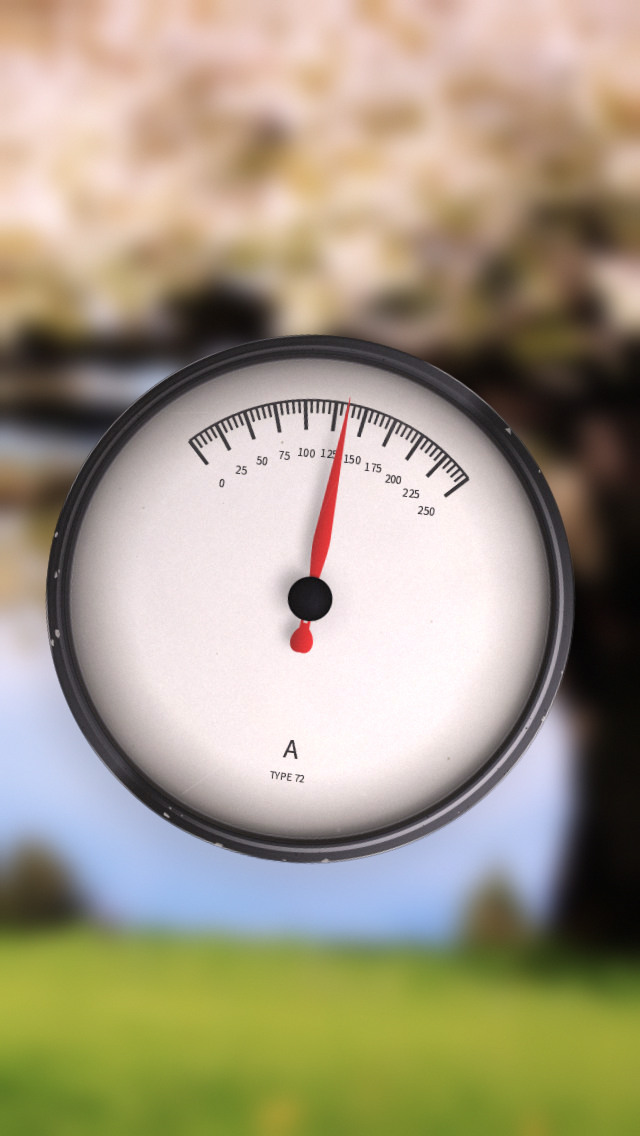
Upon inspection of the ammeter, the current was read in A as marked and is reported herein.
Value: 135 A
